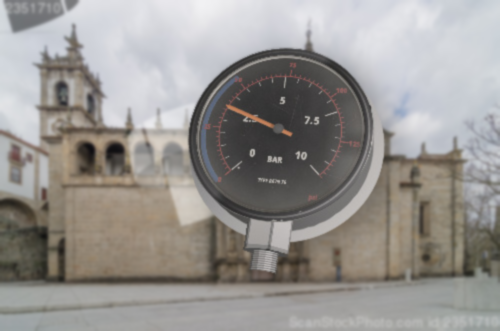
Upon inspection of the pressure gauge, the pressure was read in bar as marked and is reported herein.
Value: 2.5 bar
